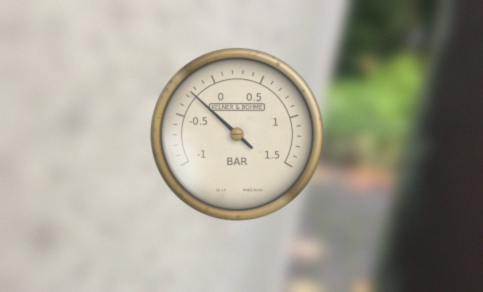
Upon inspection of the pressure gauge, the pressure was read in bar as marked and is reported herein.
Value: -0.25 bar
